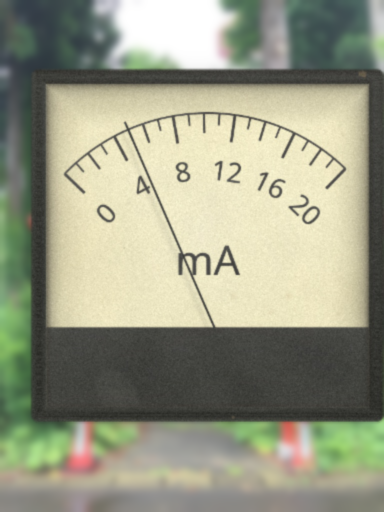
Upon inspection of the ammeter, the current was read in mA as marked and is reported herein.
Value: 5 mA
